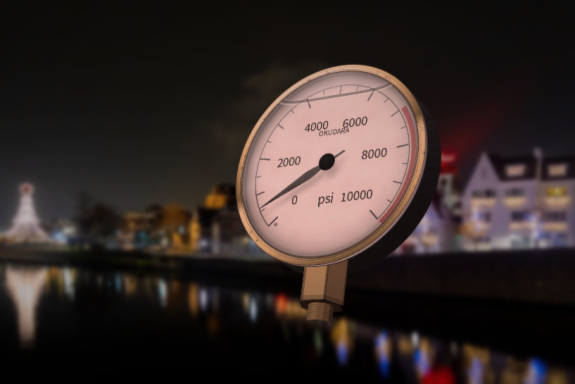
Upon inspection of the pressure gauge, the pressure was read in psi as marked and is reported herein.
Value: 500 psi
